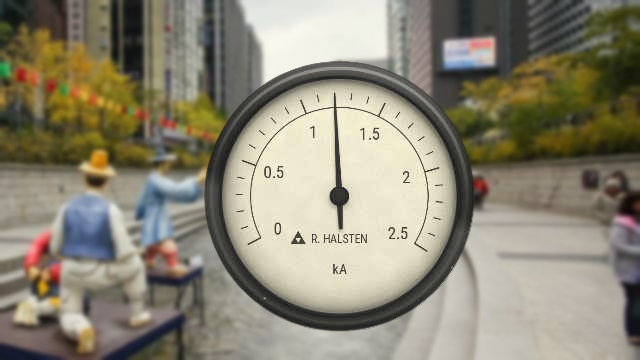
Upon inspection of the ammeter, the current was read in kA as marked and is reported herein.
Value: 1.2 kA
